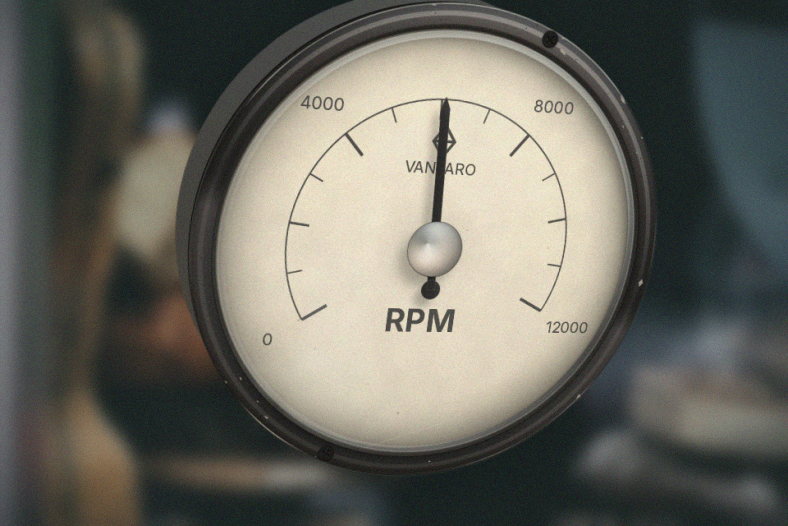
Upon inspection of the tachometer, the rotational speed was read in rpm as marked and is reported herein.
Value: 6000 rpm
